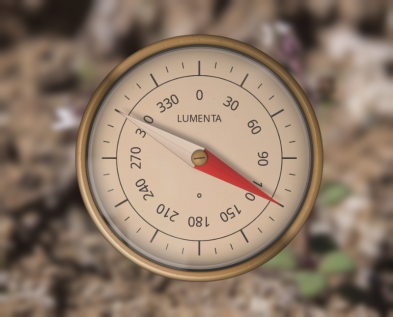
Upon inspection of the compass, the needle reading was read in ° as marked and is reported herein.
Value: 120 °
